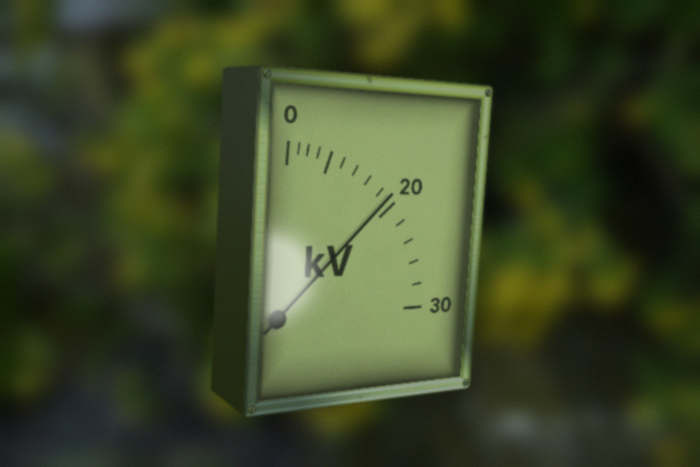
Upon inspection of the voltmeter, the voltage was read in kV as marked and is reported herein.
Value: 19 kV
